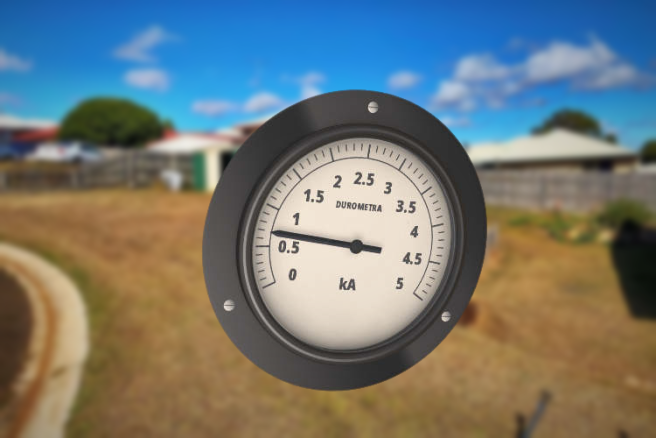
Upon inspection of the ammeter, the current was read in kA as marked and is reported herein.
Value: 0.7 kA
